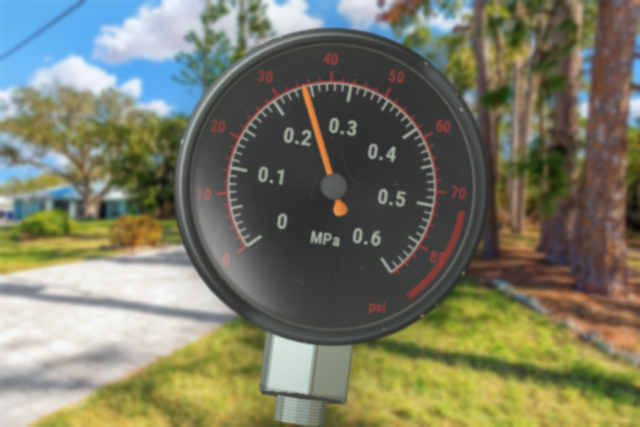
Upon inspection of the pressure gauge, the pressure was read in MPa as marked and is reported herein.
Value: 0.24 MPa
